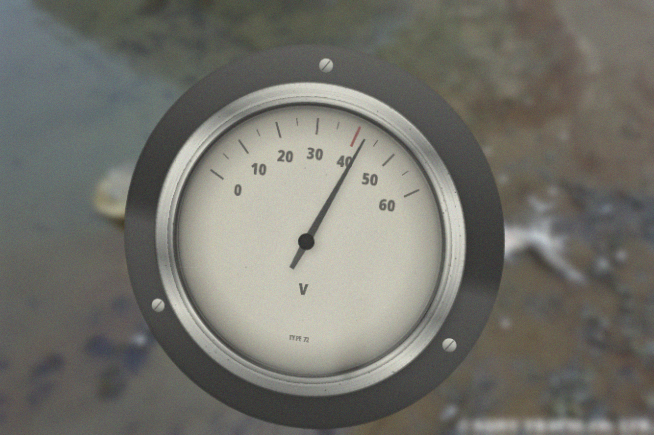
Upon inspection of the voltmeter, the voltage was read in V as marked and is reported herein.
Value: 42.5 V
